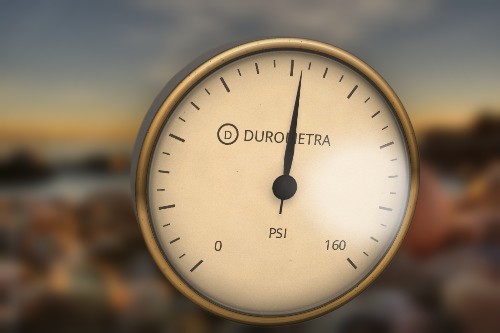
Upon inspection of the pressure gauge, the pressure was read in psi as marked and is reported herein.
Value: 82.5 psi
